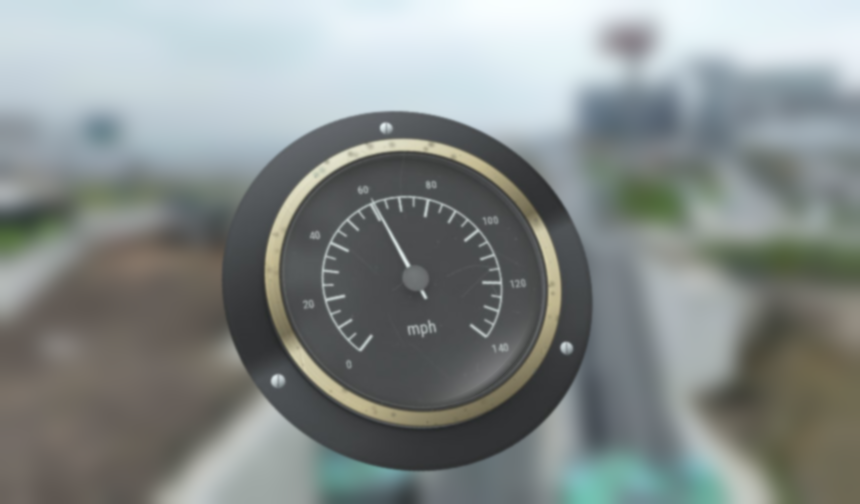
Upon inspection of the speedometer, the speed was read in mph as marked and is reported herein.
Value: 60 mph
